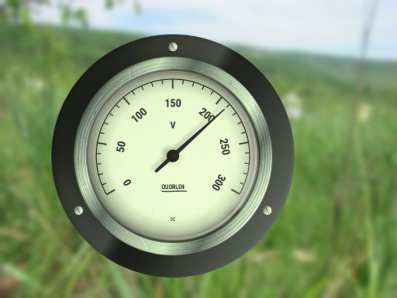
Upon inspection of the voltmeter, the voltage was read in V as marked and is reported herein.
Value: 210 V
